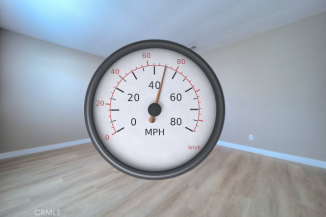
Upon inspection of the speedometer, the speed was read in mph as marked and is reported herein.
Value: 45 mph
